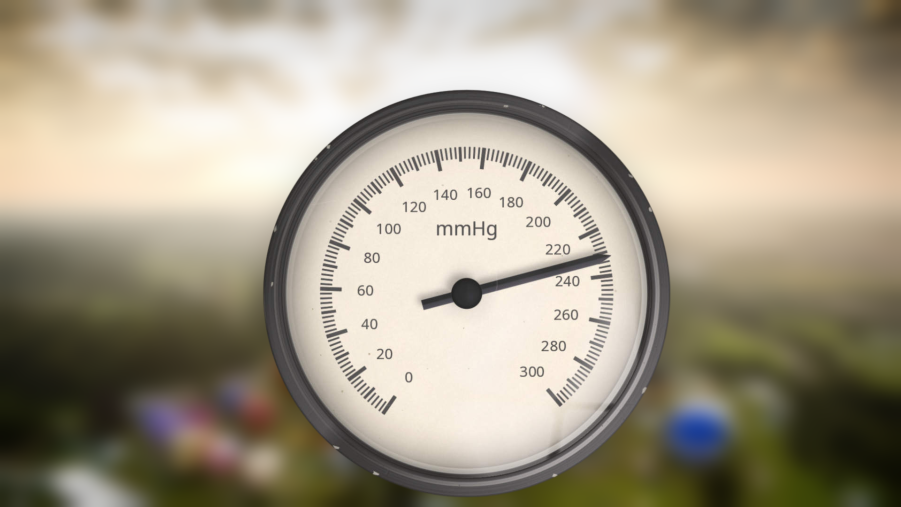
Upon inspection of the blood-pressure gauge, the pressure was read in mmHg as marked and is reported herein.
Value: 232 mmHg
